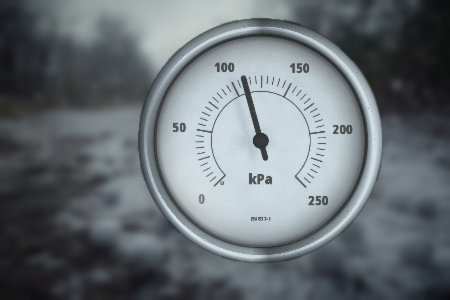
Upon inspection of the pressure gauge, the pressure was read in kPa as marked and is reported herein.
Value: 110 kPa
